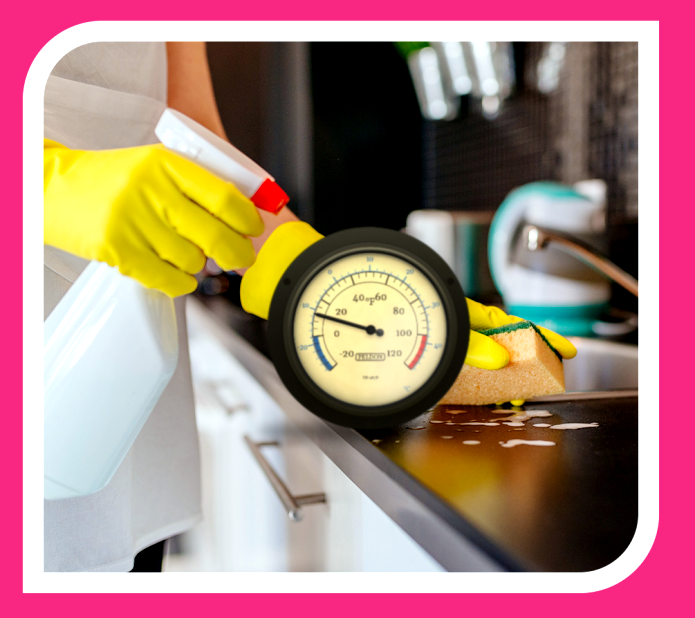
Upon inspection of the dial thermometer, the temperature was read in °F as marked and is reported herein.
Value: 12 °F
